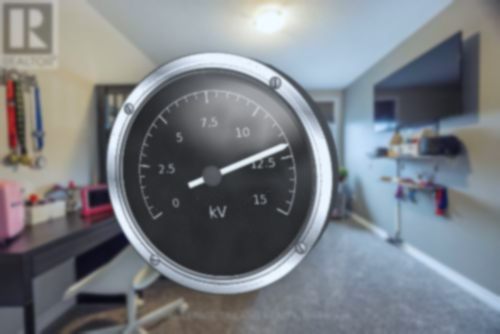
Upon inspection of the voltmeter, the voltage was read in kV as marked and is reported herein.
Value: 12 kV
